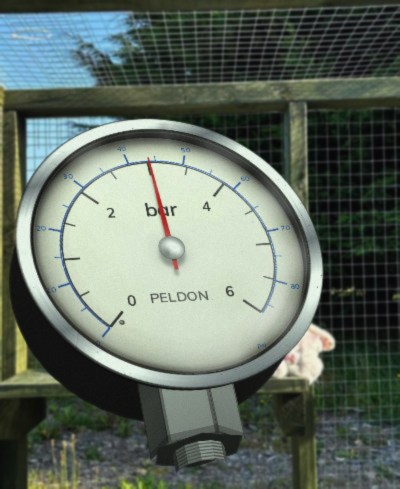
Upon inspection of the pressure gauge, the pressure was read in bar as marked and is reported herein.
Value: 3 bar
